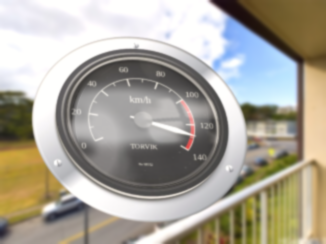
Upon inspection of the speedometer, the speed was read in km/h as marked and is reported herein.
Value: 130 km/h
